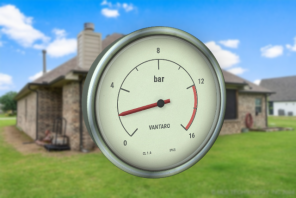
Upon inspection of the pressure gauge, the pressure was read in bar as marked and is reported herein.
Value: 2 bar
